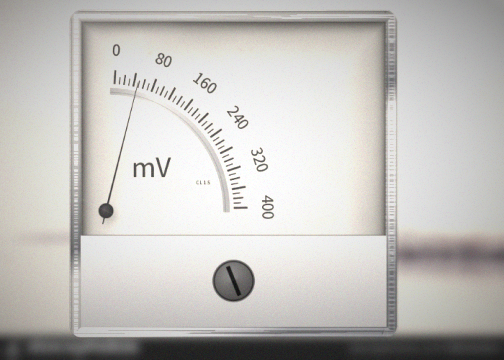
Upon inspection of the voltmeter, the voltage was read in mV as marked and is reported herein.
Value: 50 mV
